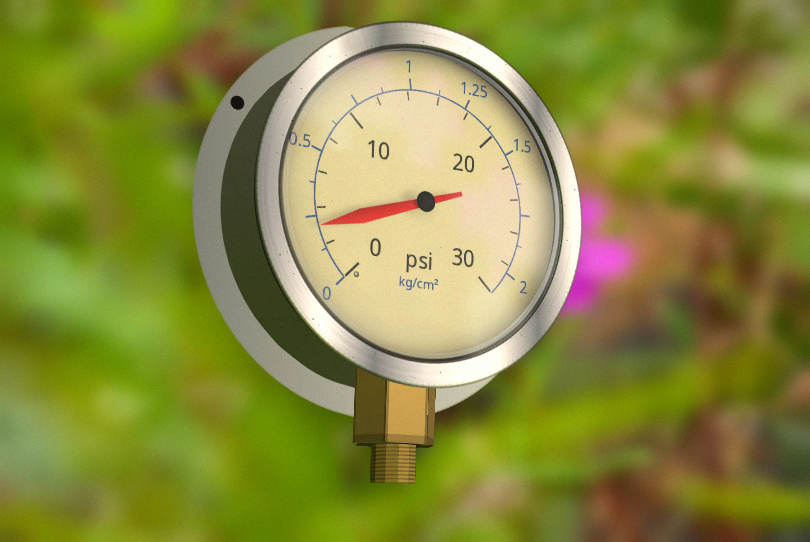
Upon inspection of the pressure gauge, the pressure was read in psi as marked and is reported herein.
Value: 3 psi
